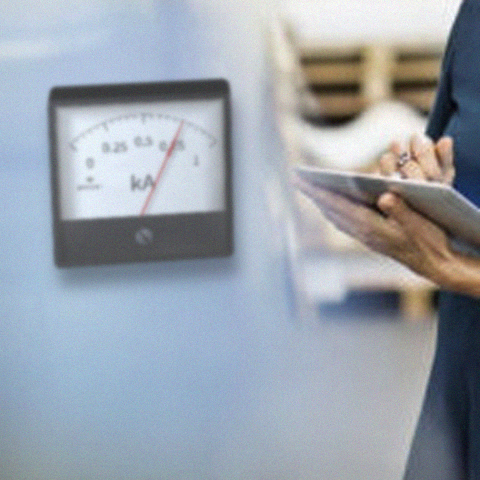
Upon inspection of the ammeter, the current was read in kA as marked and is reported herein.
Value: 0.75 kA
